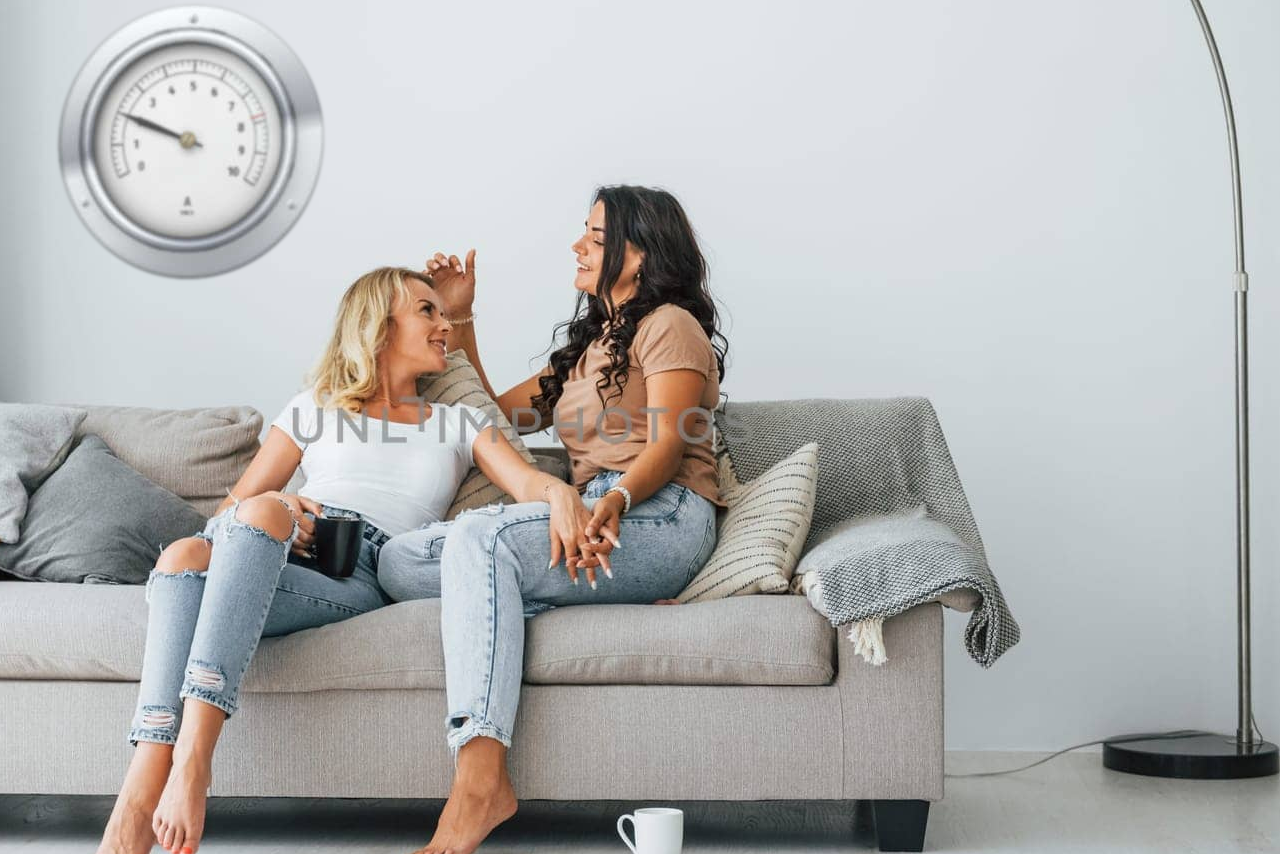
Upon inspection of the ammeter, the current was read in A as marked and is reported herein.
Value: 2 A
